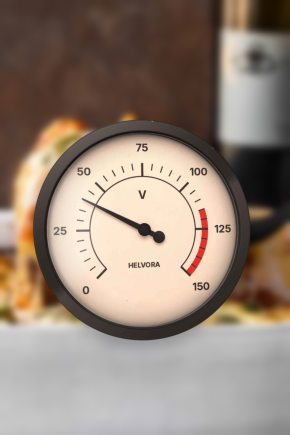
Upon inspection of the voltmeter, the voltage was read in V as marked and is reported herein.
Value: 40 V
